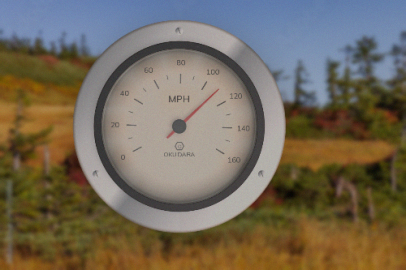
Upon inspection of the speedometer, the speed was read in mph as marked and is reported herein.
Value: 110 mph
